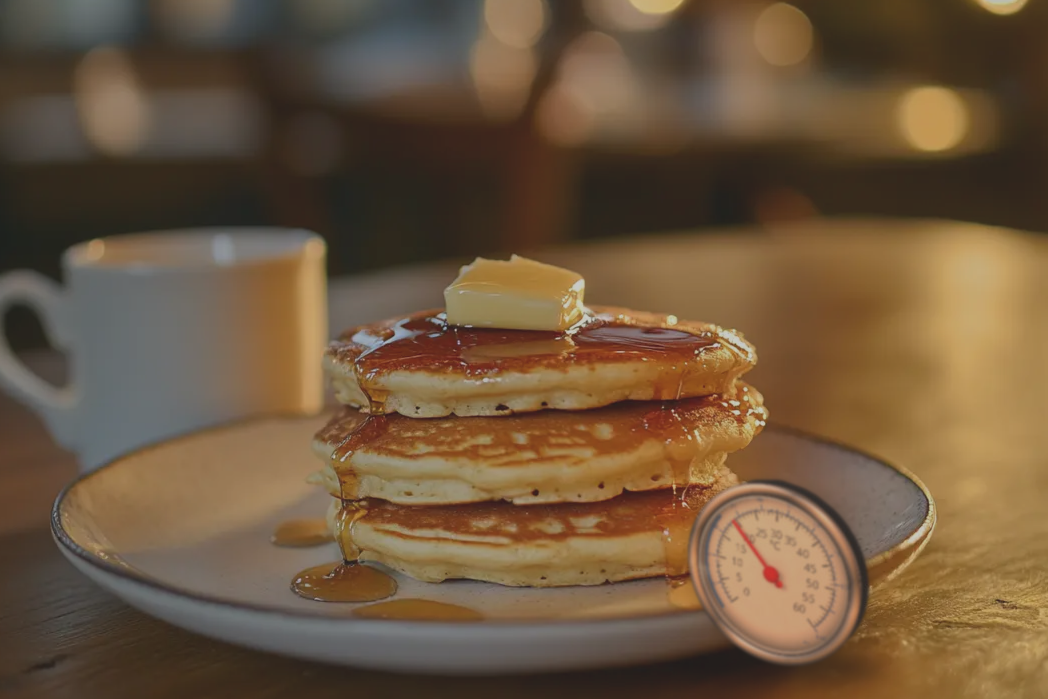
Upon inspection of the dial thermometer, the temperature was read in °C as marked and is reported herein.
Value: 20 °C
